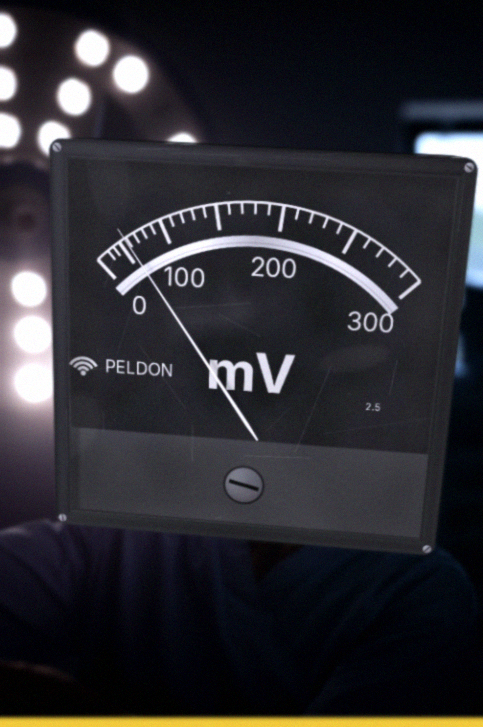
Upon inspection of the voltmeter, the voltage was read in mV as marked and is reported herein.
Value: 60 mV
